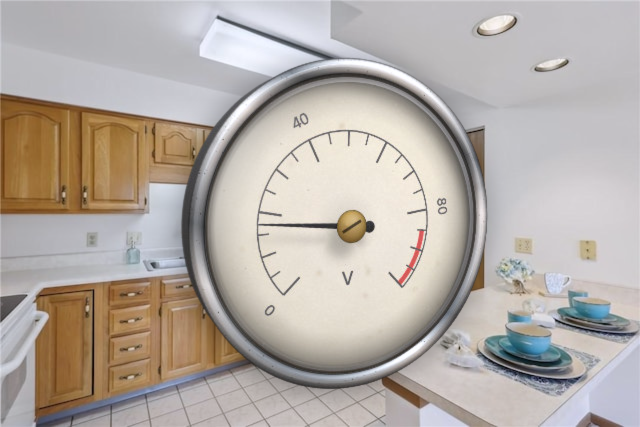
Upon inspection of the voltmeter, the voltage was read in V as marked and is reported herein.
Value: 17.5 V
